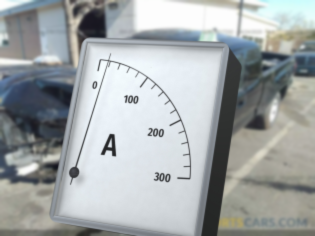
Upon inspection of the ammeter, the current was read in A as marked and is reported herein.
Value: 20 A
